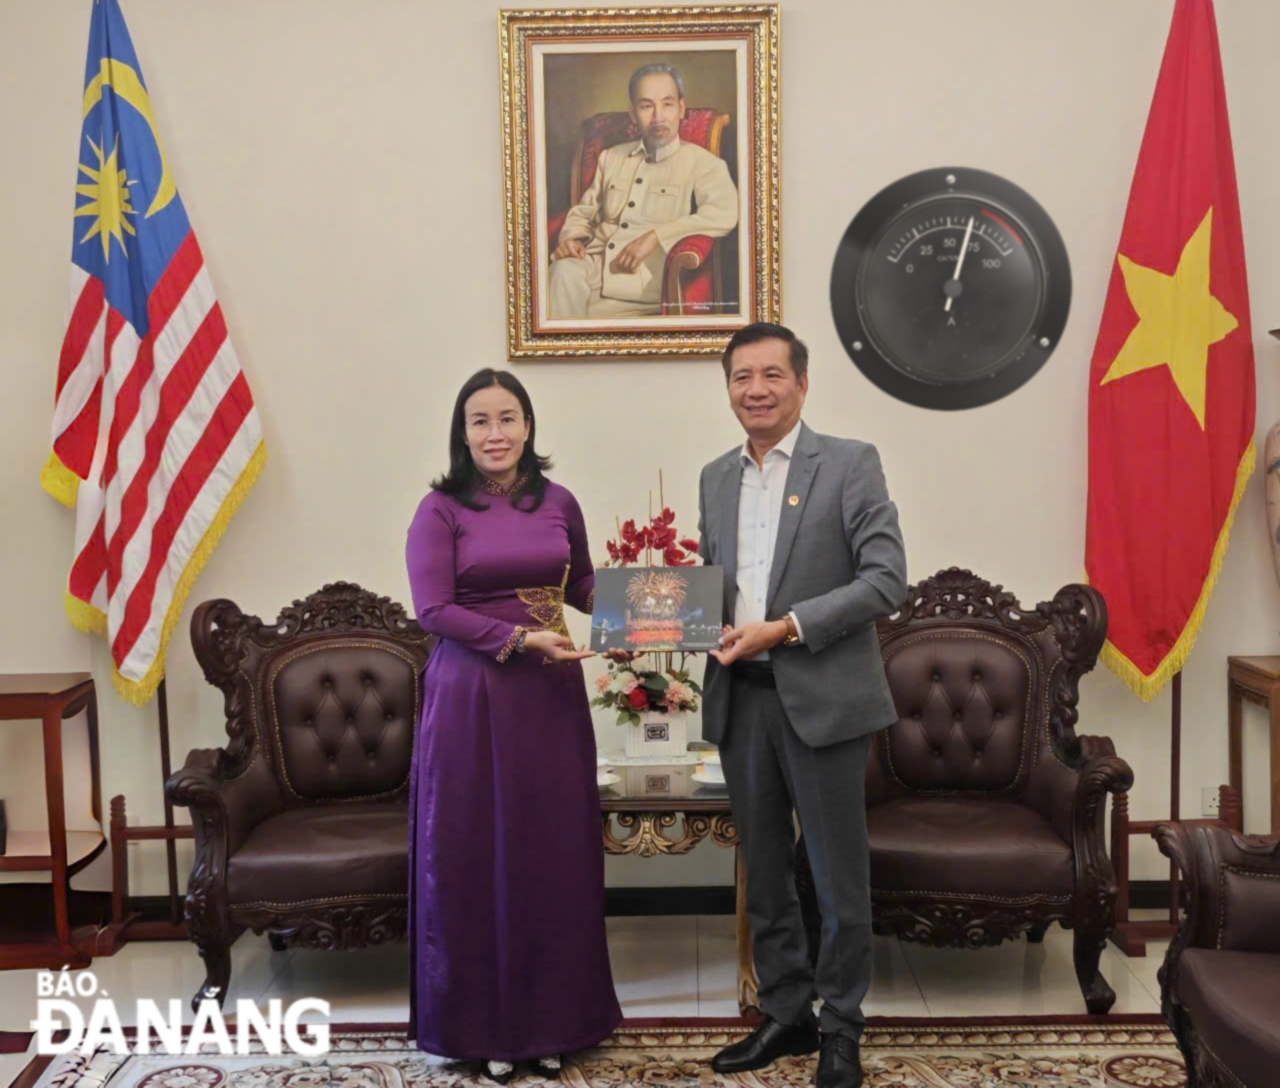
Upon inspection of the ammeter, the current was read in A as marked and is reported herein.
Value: 65 A
